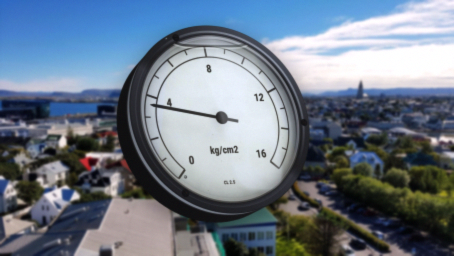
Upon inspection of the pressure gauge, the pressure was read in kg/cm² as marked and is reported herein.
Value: 3.5 kg/cm²
